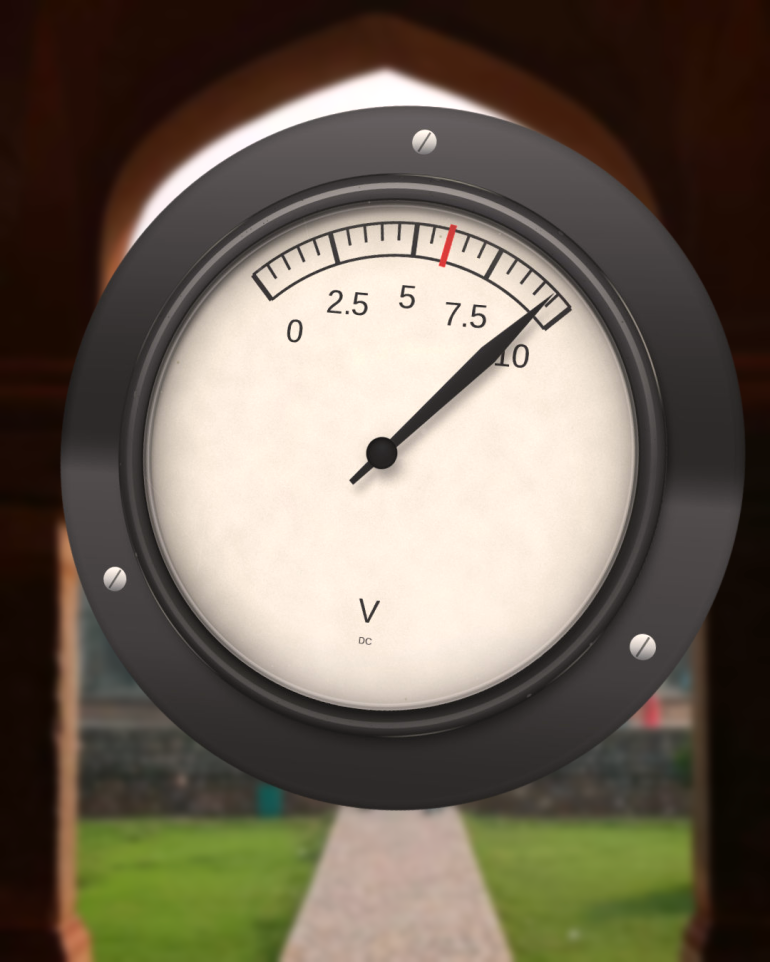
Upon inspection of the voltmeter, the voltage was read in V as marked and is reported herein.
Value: 9.5 V
